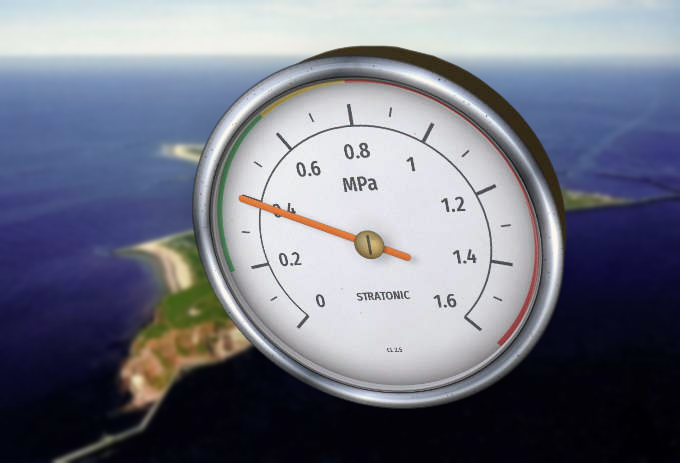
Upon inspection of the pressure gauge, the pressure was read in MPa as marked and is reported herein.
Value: 0.4 MPa
